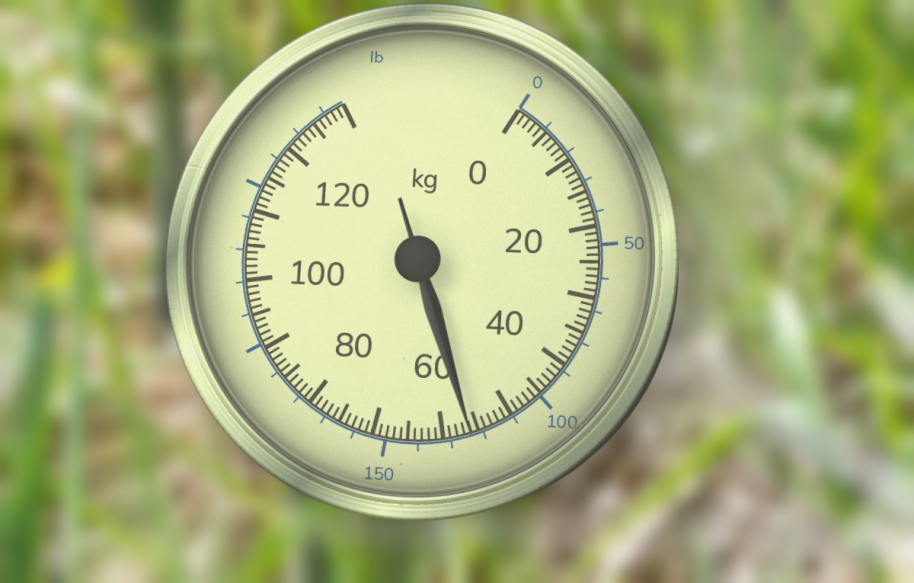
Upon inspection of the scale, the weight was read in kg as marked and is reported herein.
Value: 56 kg
